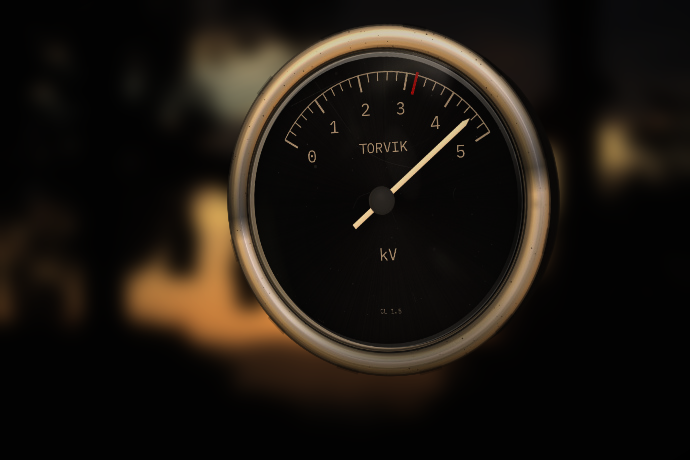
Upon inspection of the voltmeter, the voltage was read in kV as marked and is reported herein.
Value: 4.6 kV
